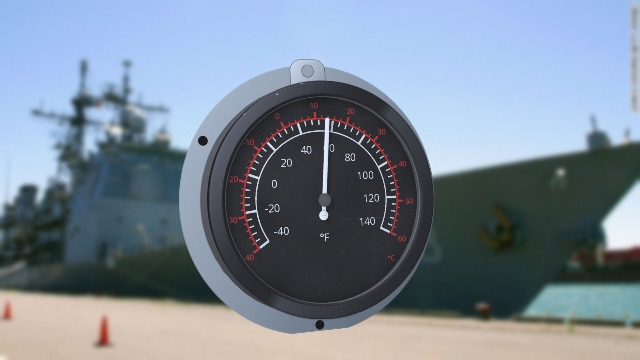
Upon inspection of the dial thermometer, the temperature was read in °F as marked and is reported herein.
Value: 56 °F
